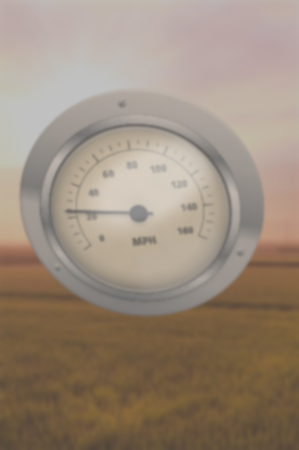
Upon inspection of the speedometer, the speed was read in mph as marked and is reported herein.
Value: 25 mph
